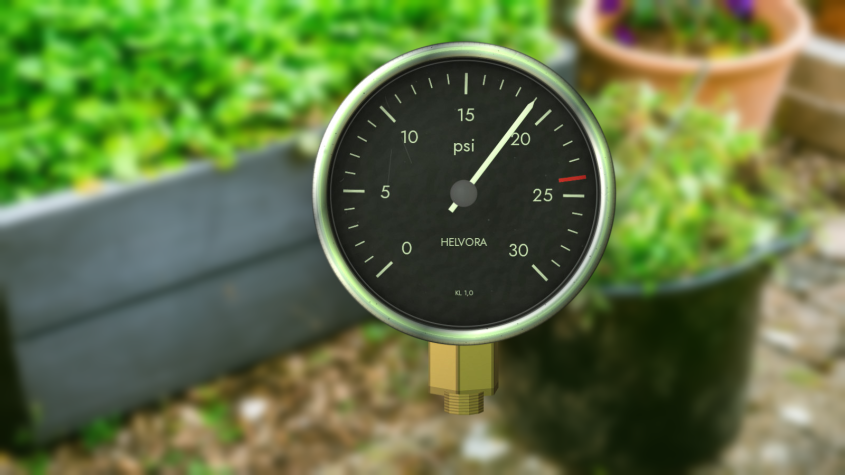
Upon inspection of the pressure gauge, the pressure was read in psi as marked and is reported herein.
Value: 19 psi
